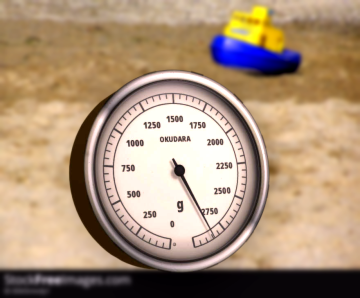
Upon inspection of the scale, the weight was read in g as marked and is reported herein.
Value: 2850 g
